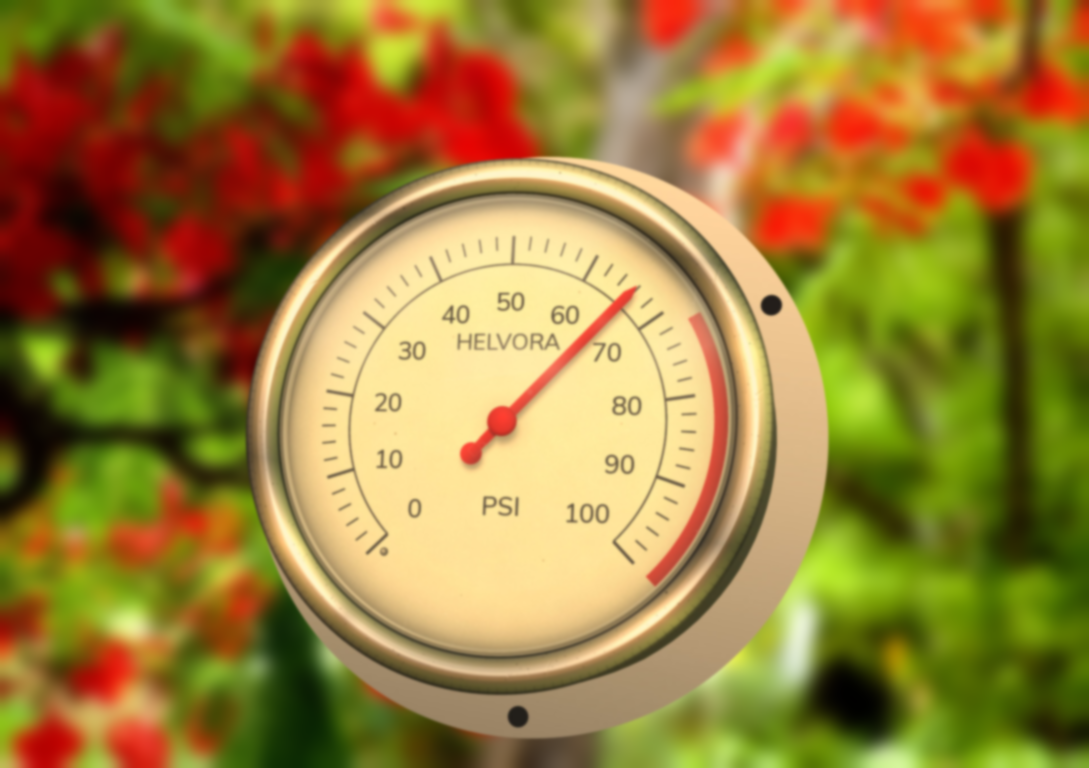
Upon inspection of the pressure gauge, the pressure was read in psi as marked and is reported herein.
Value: 66 psi
